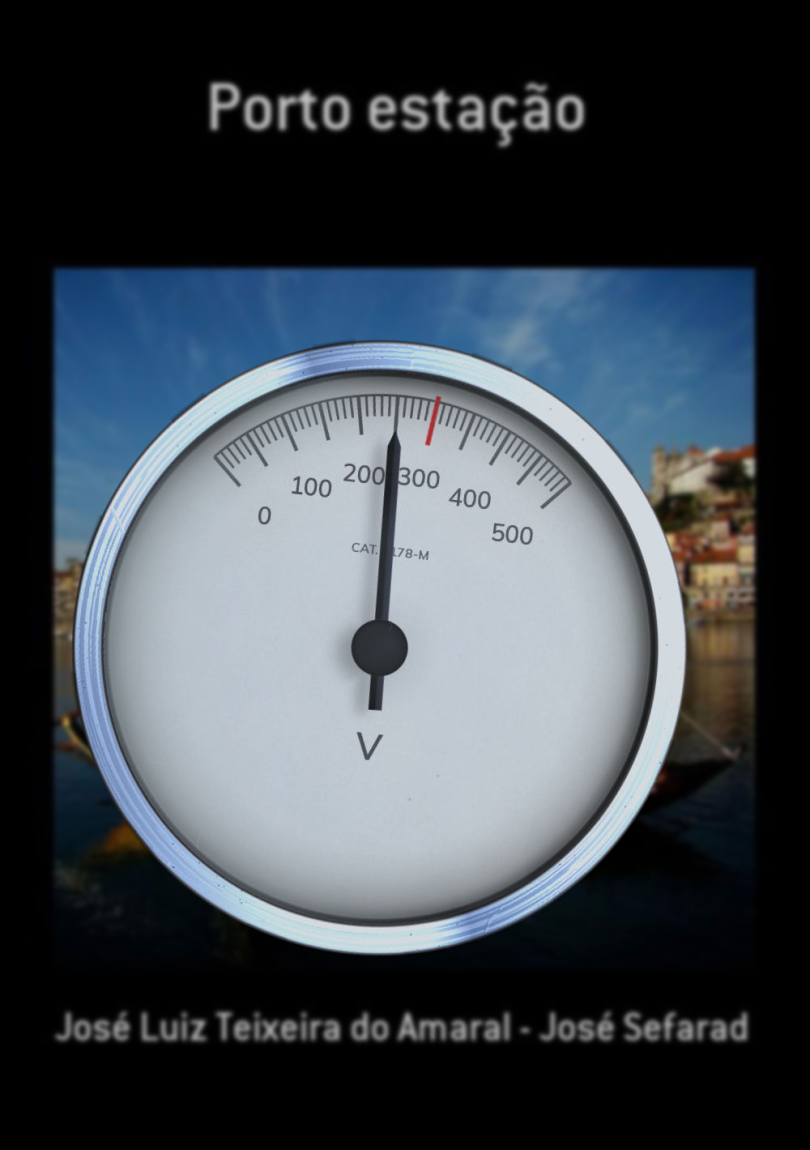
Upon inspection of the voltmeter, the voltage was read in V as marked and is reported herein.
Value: 250 V
